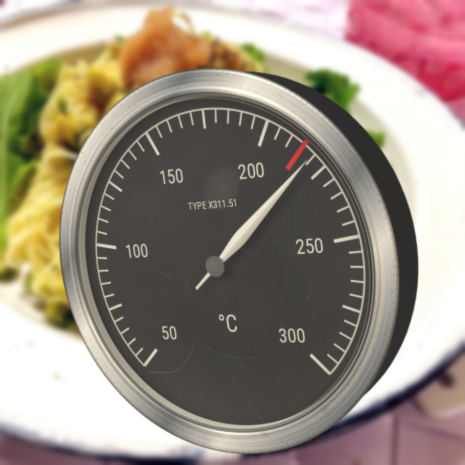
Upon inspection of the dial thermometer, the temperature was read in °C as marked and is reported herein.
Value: 220 °C
